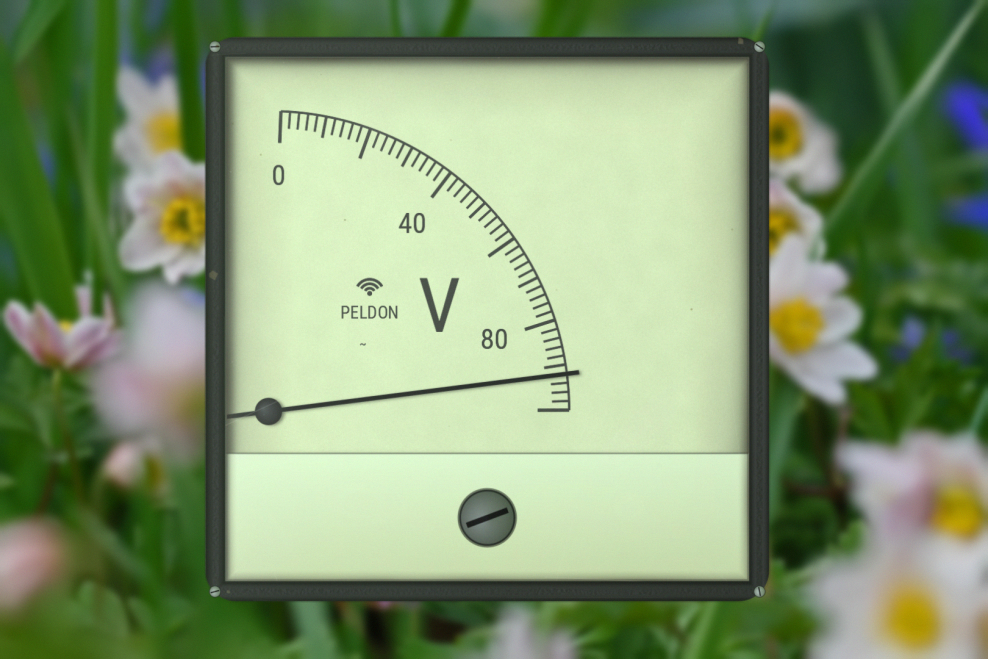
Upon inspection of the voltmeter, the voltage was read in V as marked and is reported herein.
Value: 92 V
